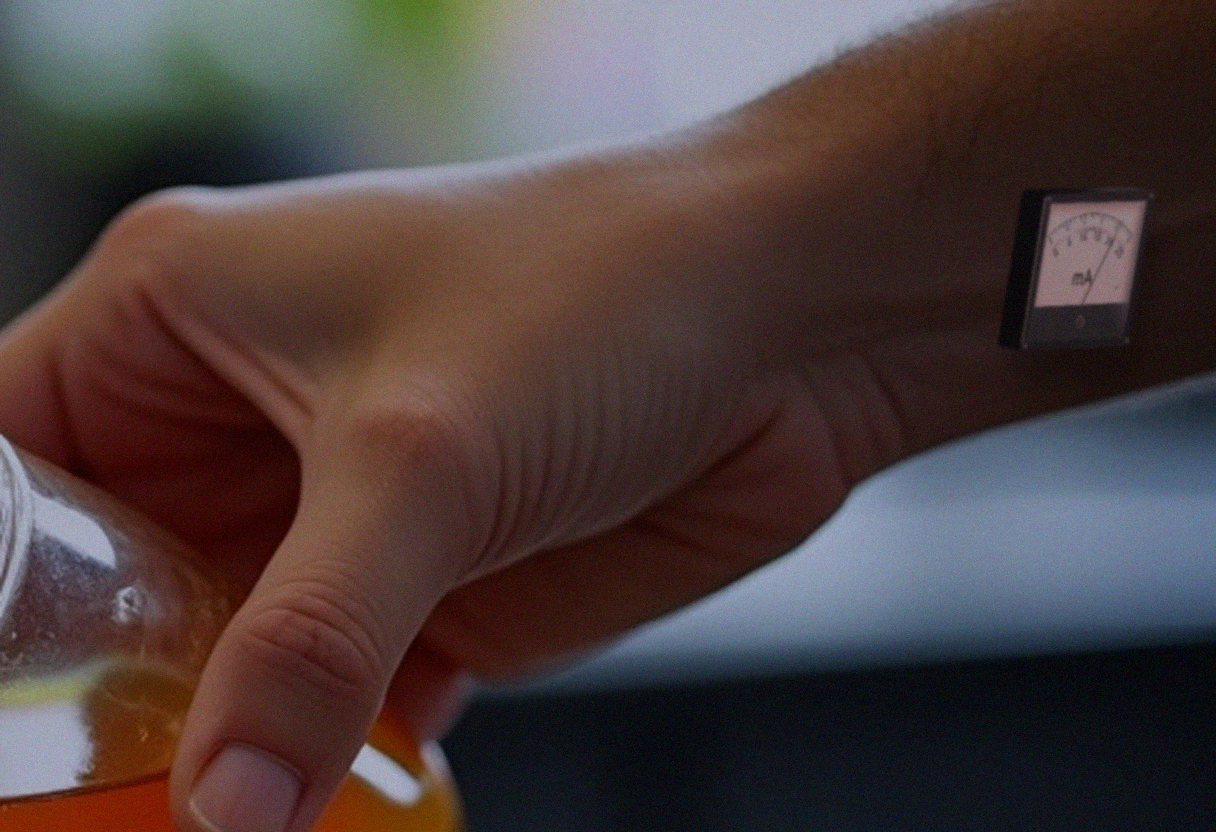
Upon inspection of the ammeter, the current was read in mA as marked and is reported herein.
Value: 20 mA
